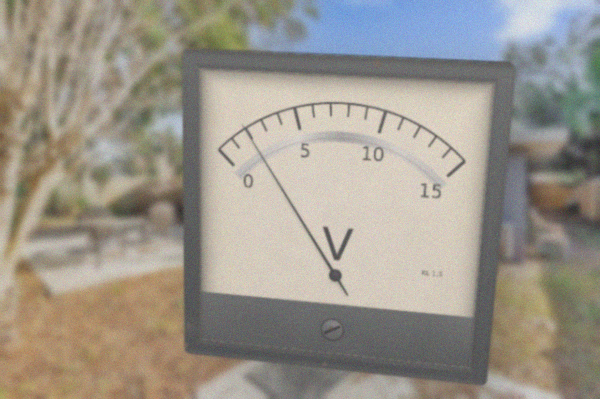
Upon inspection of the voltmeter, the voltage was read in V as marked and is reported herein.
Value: 2 V
